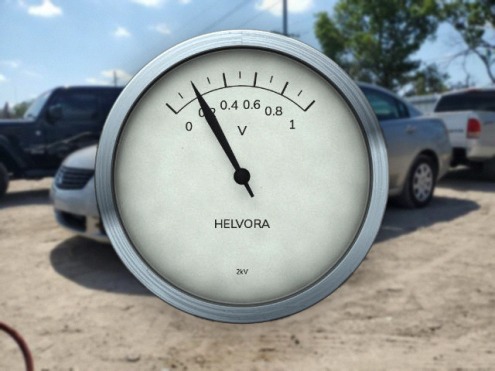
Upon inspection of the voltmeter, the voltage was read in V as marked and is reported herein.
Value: 0.2 V
